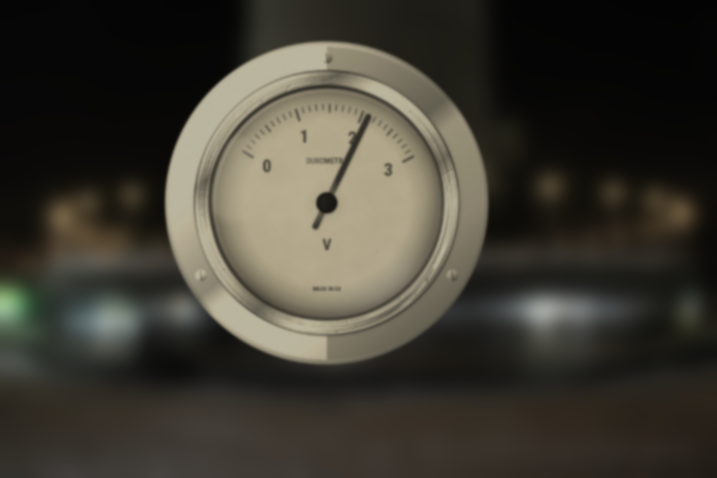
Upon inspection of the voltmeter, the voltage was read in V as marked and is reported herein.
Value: 2.1 V
